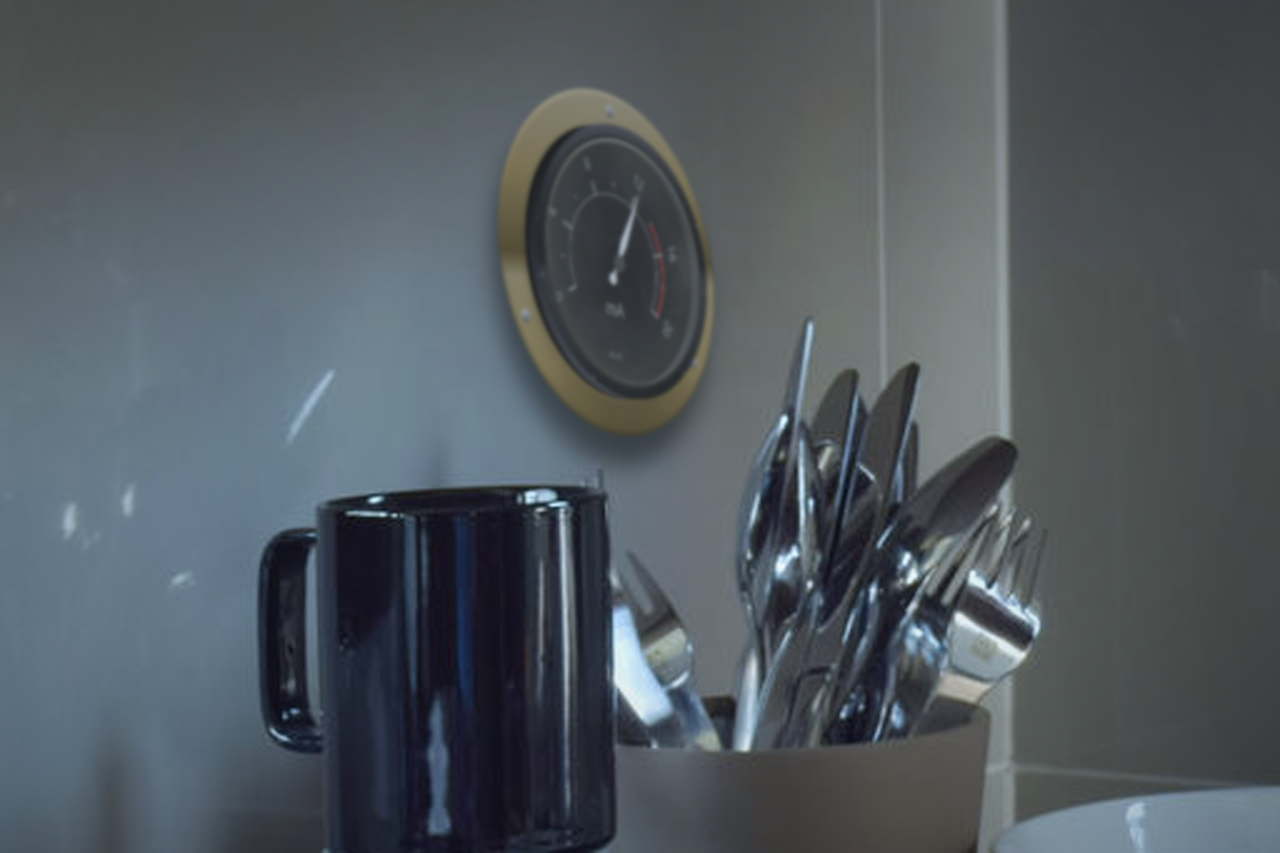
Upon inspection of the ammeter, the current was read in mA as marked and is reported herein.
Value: 12 mA
